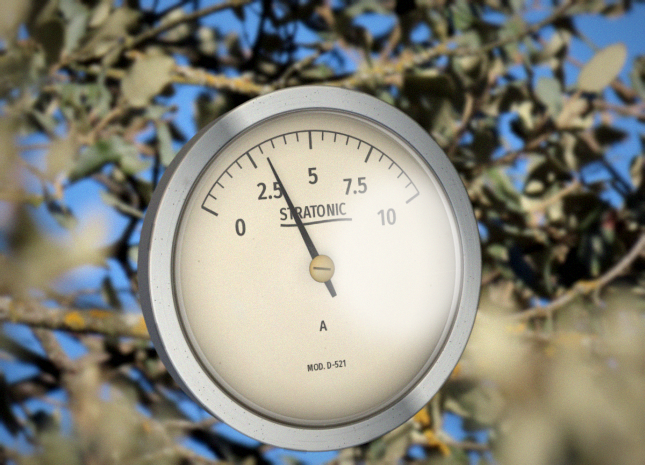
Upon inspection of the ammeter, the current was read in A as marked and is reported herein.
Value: 3 A
